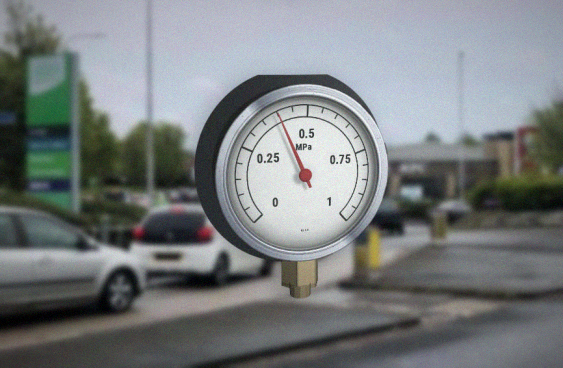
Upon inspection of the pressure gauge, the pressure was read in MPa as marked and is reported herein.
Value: 0.4 MPa
